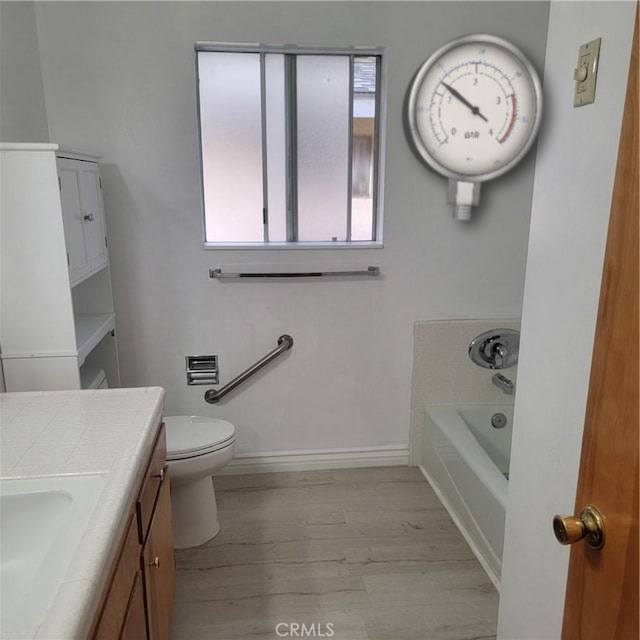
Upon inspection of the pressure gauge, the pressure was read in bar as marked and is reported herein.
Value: 1.2 bar
